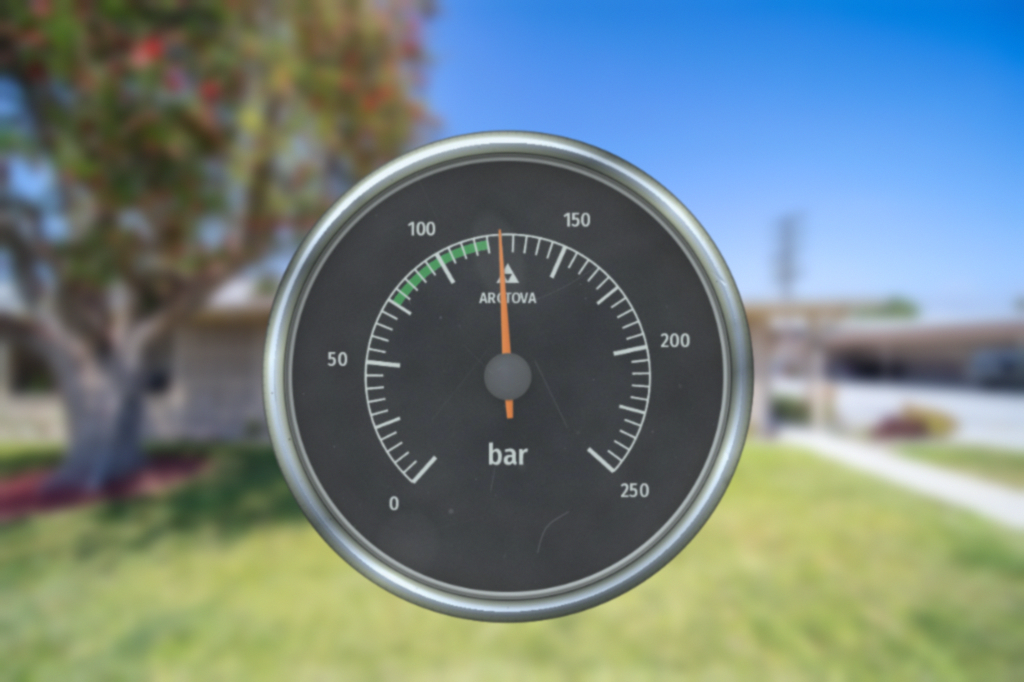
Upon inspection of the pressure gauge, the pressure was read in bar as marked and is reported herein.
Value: 125 bar
